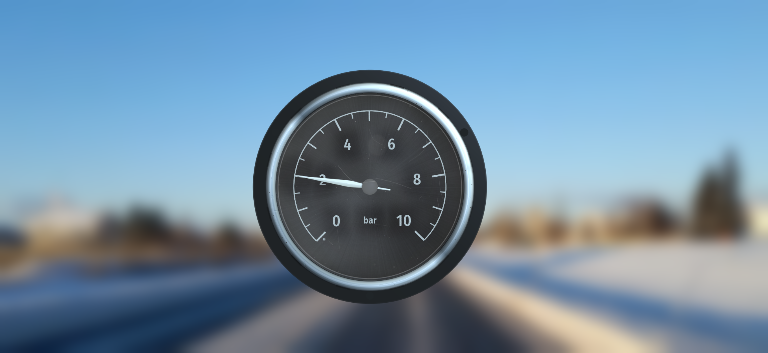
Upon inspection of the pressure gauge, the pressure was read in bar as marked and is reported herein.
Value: 2 bar
